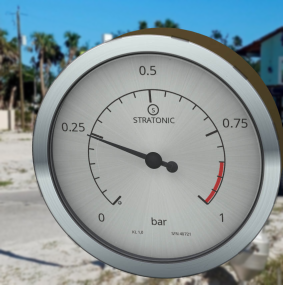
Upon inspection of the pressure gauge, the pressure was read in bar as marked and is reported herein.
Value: 0.25 bar
